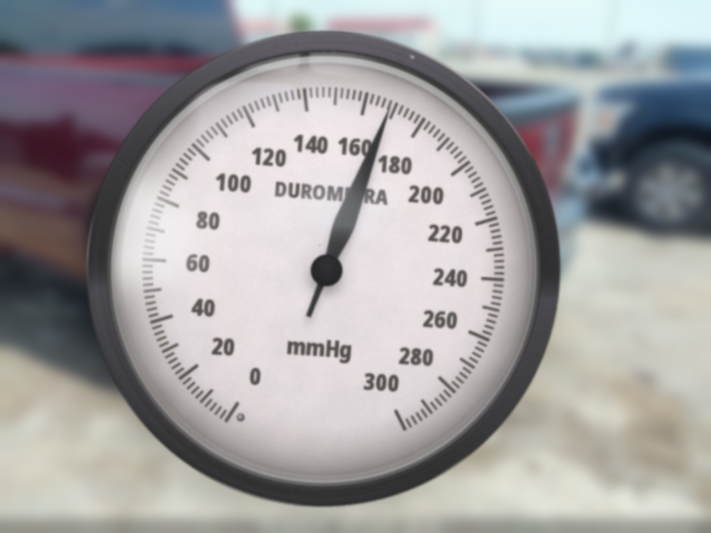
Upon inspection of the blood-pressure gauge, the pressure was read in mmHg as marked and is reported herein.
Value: 168 mmHg
